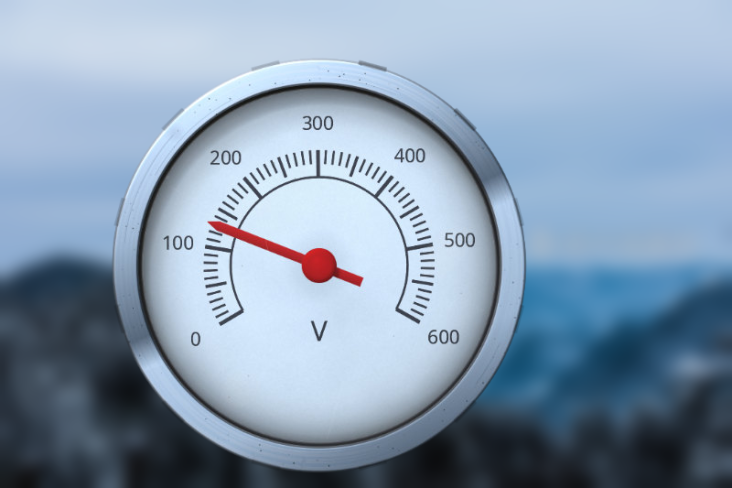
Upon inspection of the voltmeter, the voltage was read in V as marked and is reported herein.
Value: 130 V
